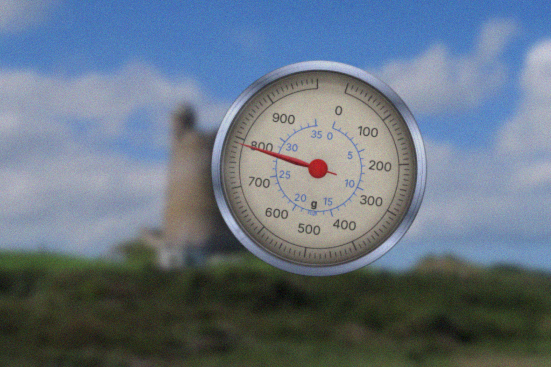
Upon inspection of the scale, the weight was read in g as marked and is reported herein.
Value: 790 g
